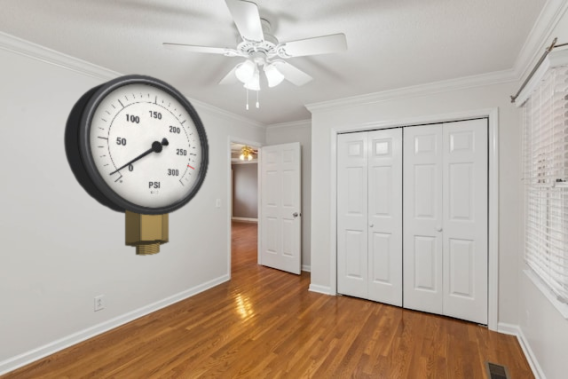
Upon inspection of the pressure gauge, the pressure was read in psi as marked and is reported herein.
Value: 10 psi
